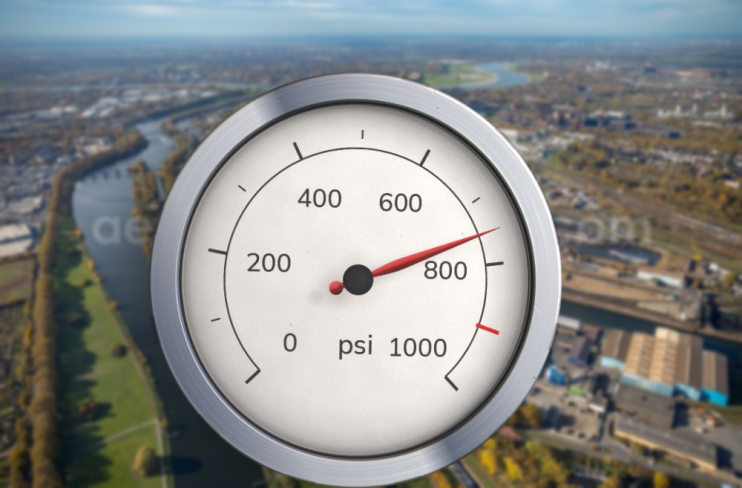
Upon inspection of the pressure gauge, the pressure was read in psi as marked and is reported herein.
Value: 750 psi
